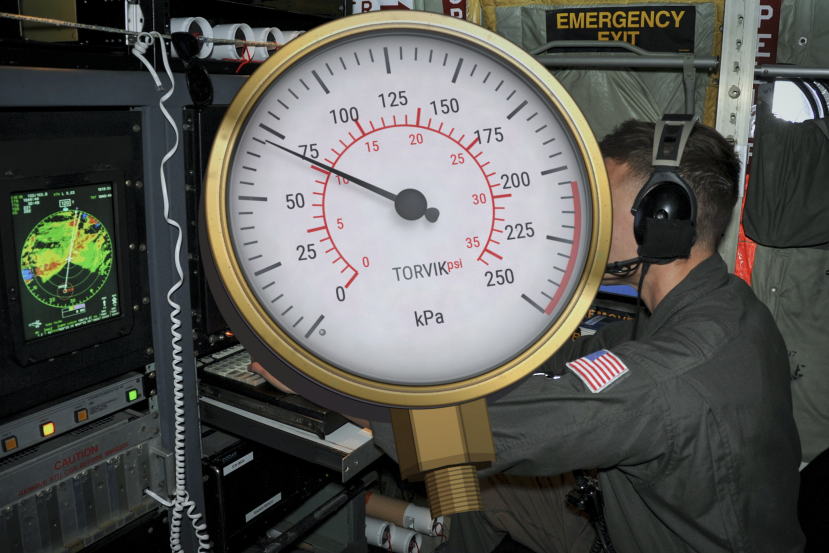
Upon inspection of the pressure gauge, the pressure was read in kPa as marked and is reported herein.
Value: 70 kPa
